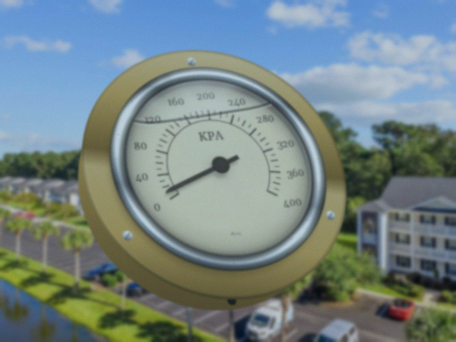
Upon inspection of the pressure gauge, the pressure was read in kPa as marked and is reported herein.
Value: 10 kPa
